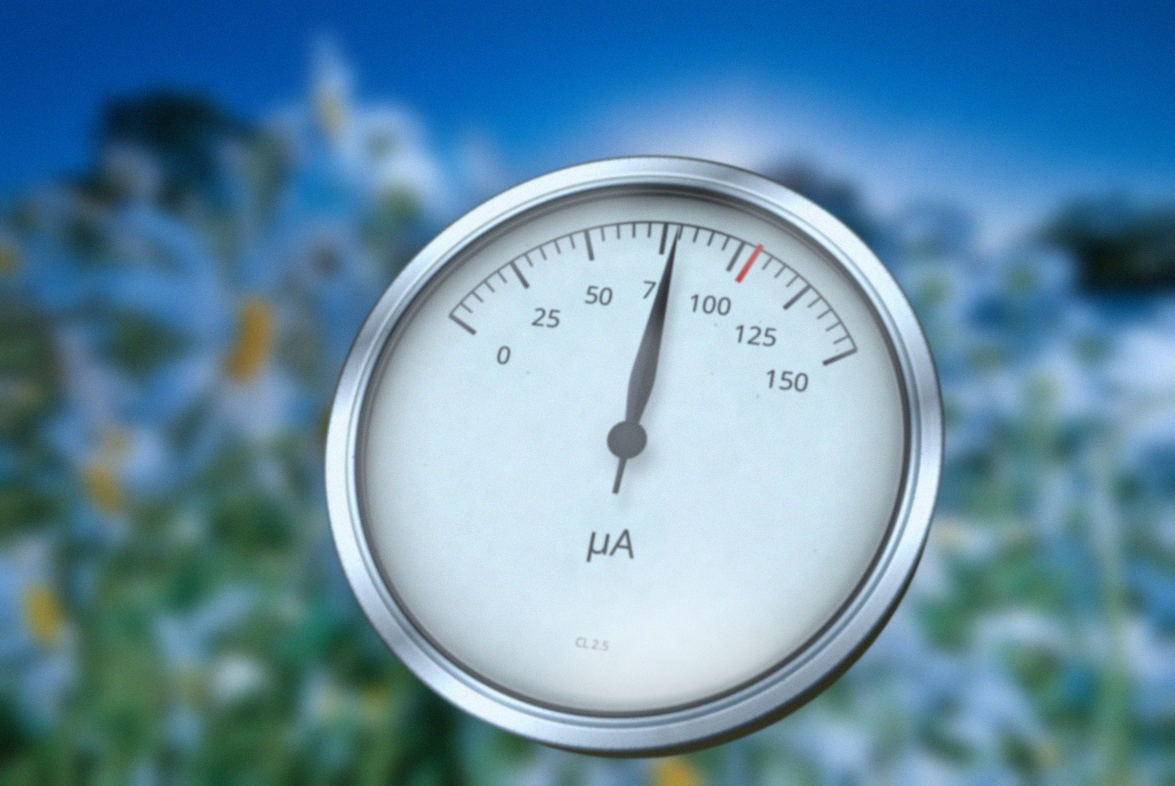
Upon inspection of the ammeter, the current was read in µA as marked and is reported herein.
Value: 80 µA
